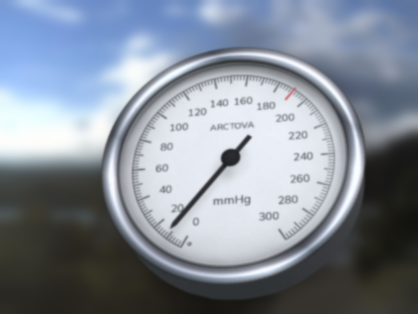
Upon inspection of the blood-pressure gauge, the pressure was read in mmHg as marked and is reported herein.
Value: 10 mmHg
